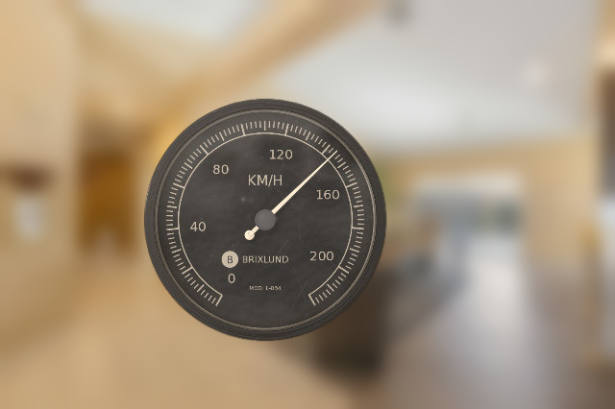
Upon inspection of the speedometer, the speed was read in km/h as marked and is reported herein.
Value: 144 km/h
